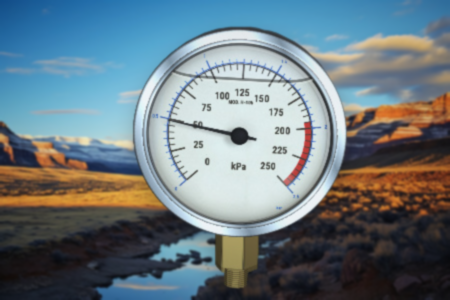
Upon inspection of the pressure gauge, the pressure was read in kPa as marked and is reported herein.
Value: 50 kPa
